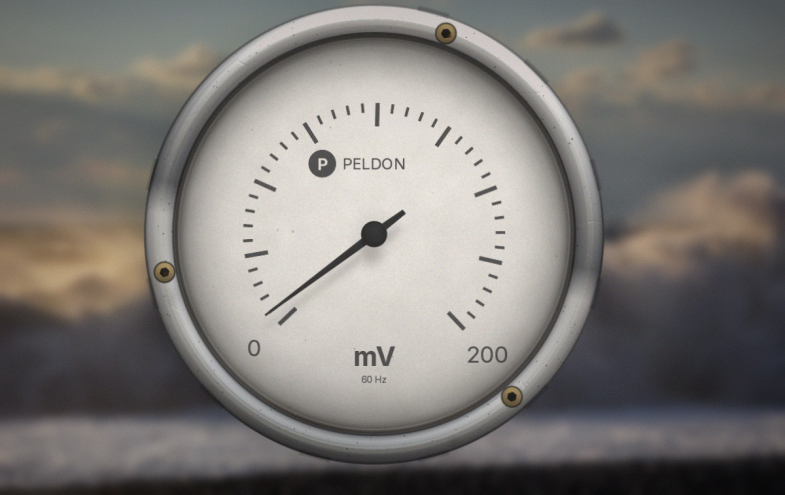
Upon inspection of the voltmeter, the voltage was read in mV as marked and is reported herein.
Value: 5 mV
